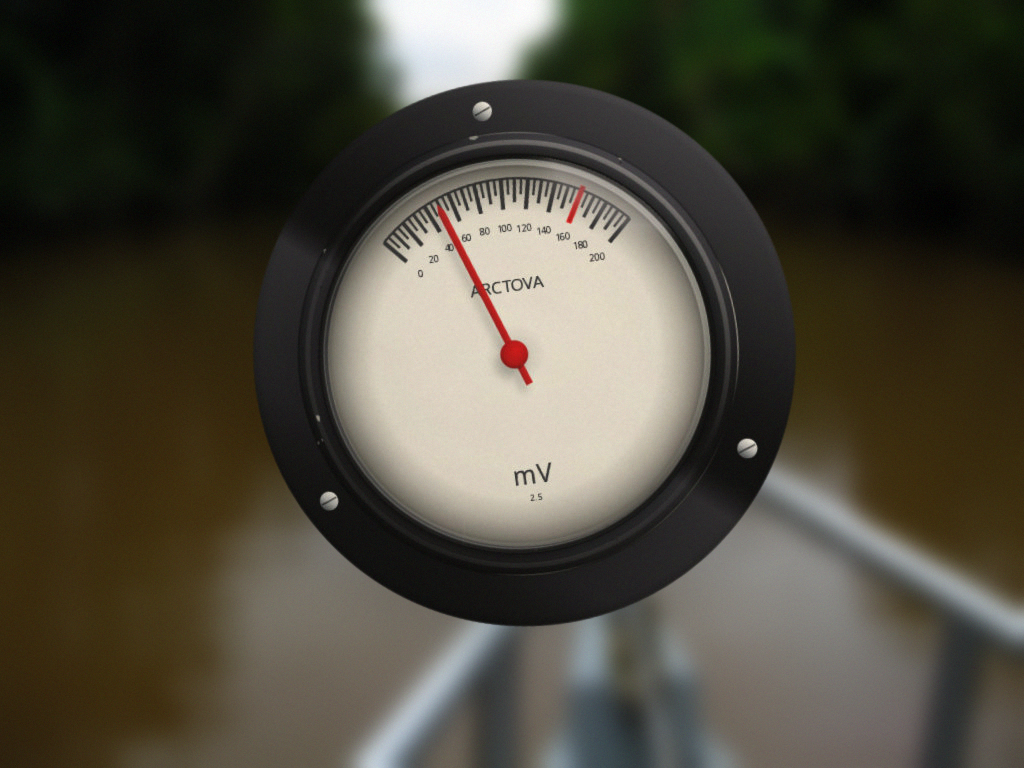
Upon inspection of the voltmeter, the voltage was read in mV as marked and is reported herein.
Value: 50 mV
